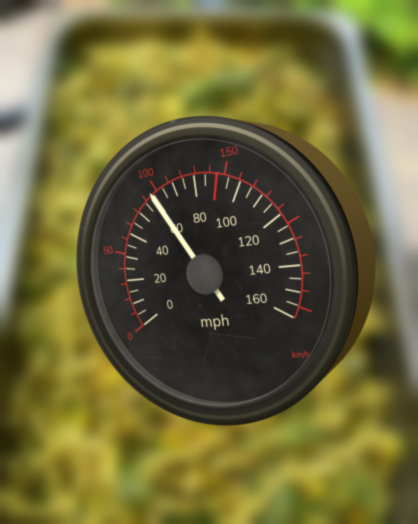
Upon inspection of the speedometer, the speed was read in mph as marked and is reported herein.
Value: 60 mph
